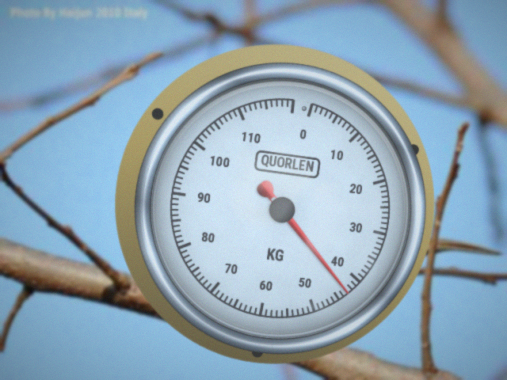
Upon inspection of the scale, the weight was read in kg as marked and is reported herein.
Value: 43 kg
